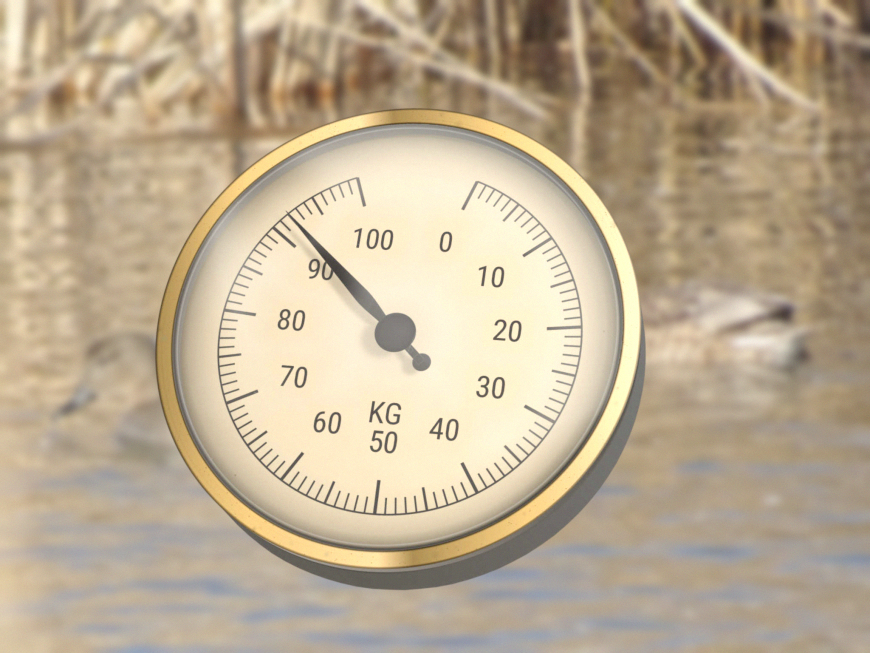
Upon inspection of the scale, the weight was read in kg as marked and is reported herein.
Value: 92 kg
